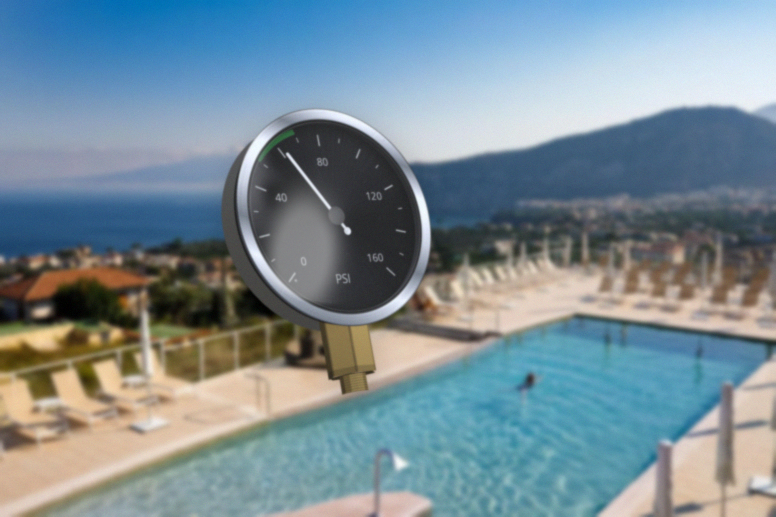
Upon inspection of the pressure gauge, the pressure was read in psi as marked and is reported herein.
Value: 60 psi
